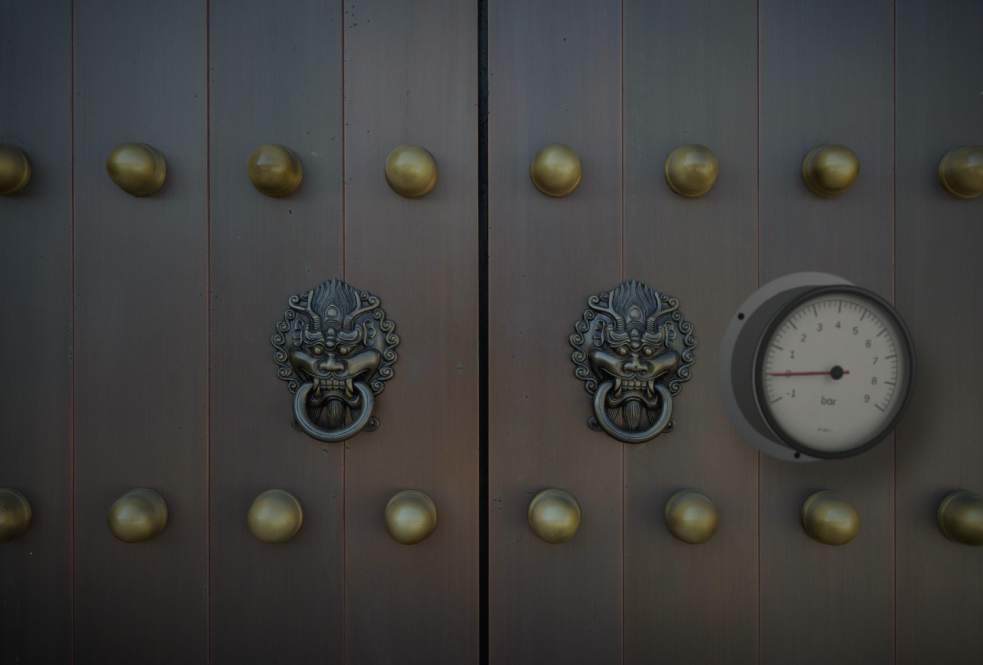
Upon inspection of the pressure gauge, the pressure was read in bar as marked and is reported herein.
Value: 0 bar
